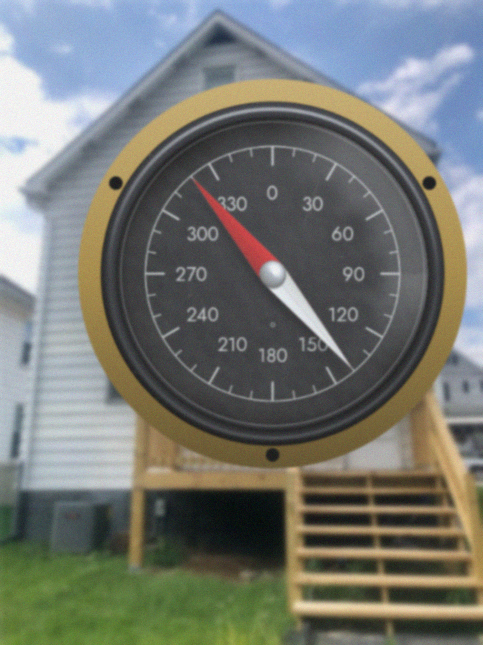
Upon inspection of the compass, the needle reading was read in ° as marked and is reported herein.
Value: 320 °
